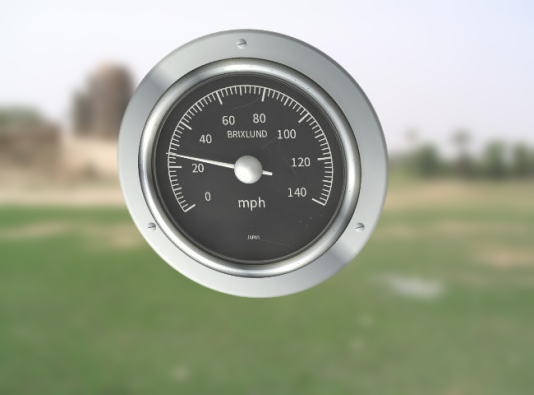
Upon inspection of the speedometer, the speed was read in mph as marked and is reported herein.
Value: 26 mph
